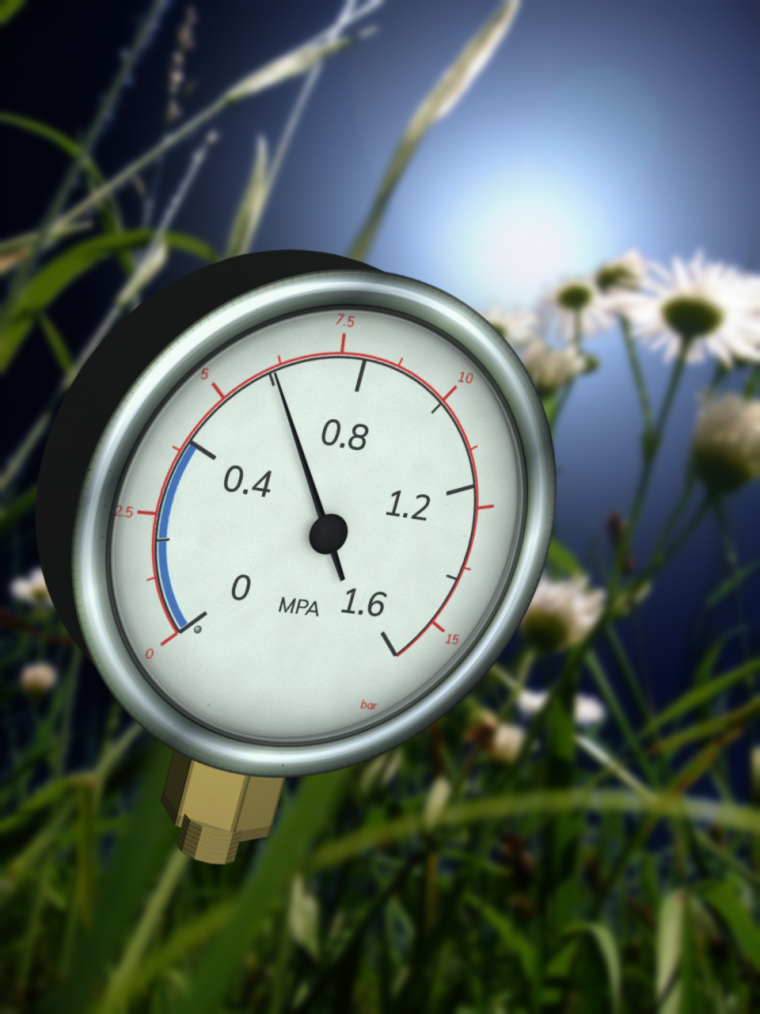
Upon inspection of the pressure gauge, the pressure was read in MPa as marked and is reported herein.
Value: 0.6 MPa
